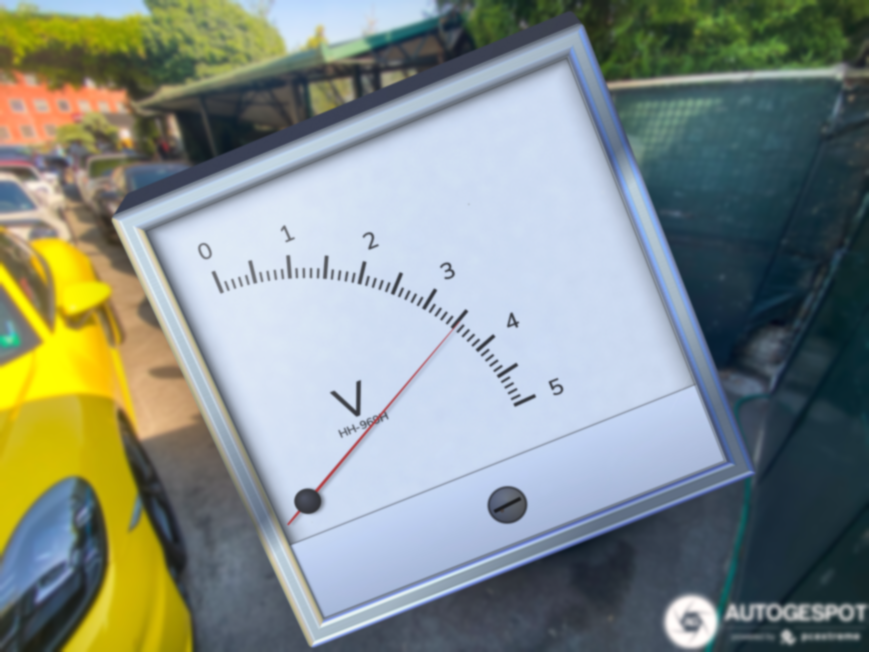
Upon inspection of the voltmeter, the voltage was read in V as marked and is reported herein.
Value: 3.5 V
